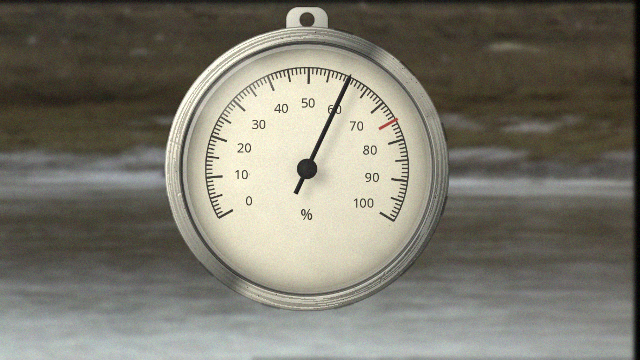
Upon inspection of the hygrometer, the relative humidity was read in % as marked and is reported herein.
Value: 60 %
